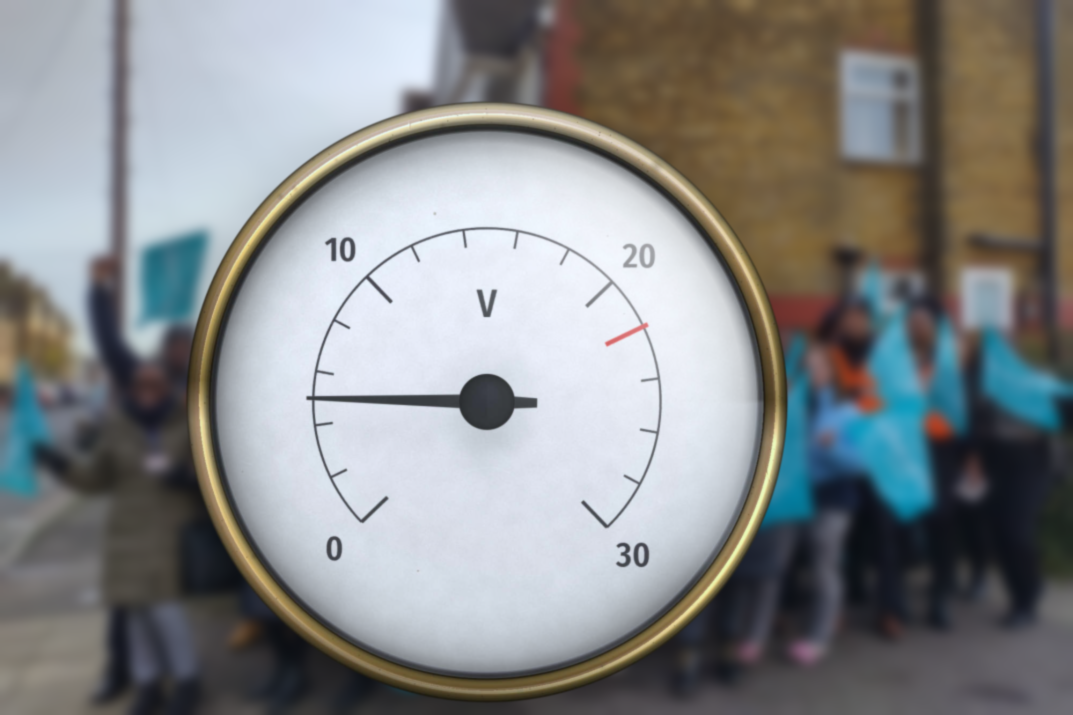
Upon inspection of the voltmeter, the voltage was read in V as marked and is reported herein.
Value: 5 V
